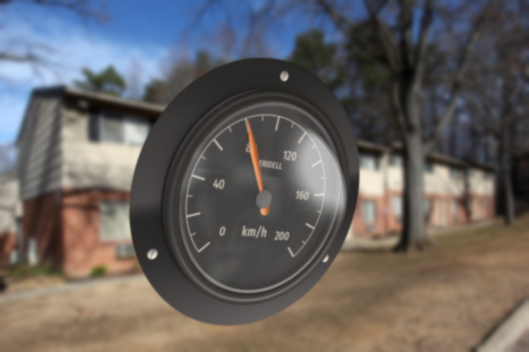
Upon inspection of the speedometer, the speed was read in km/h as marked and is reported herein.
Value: 80 km/h
